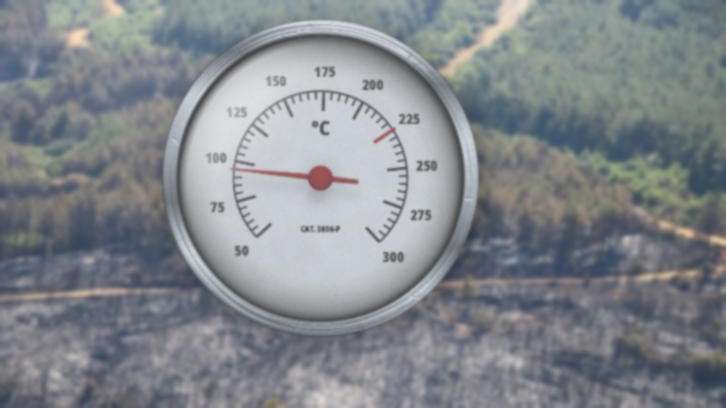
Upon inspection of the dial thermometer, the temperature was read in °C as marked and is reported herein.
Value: 95 °C
